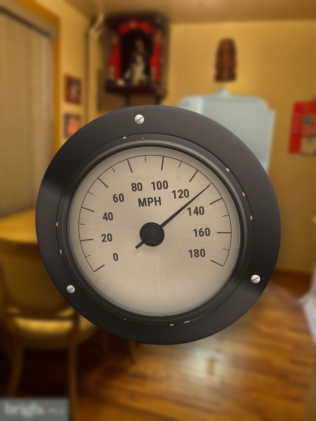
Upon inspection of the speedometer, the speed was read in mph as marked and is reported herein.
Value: 130 mph
